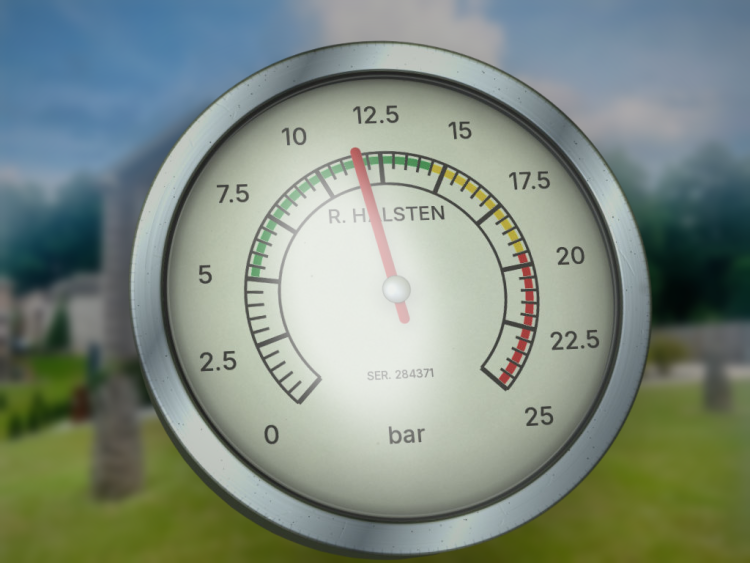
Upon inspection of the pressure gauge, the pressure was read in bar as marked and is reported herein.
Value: 11.5 bar
